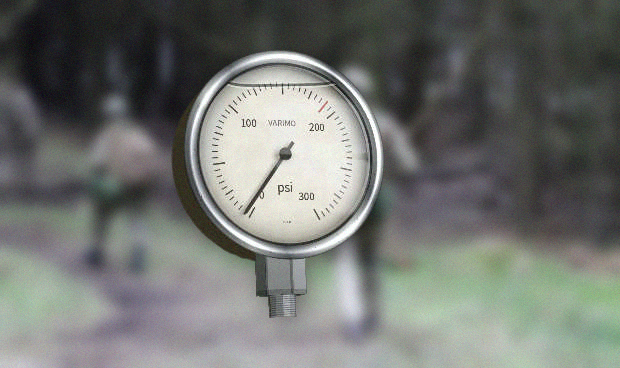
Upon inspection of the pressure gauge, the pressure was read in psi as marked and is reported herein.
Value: 5 psi
